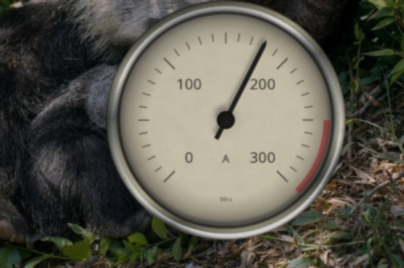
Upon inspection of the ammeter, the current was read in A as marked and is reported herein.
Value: 180 A
